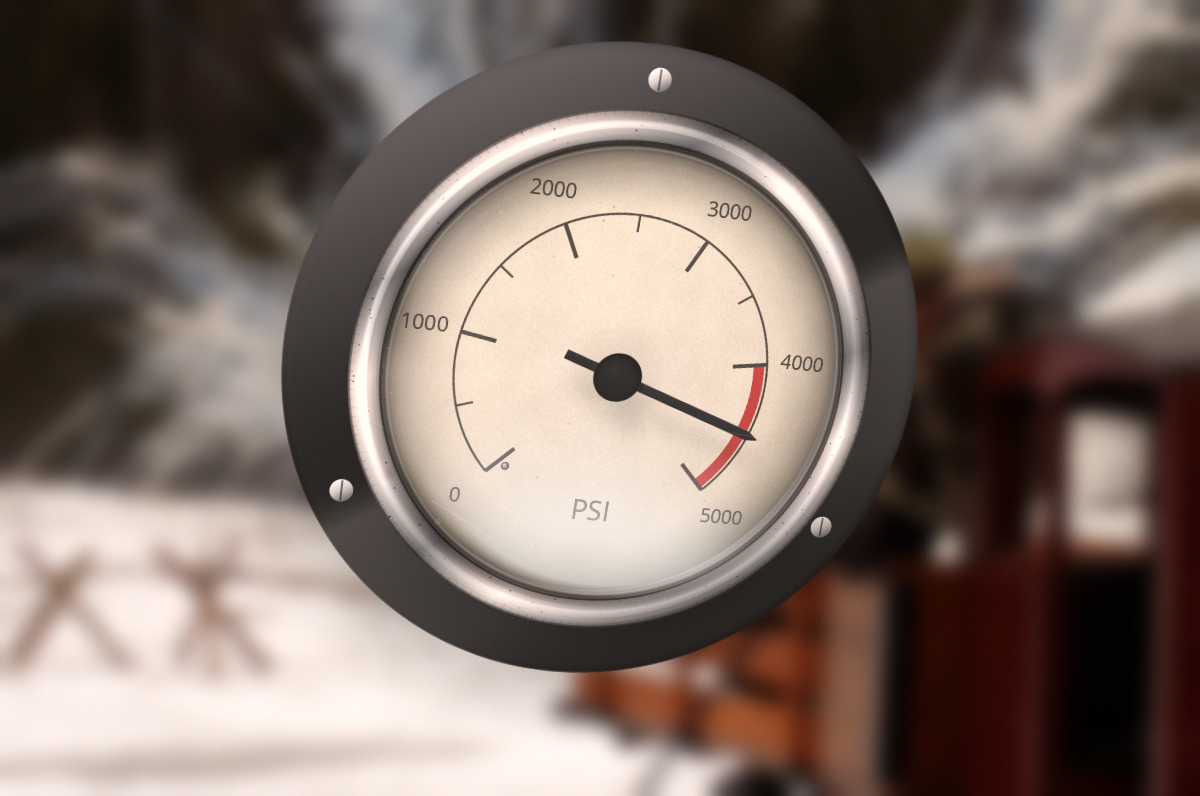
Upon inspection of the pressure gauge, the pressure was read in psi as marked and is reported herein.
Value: 4500 psi
